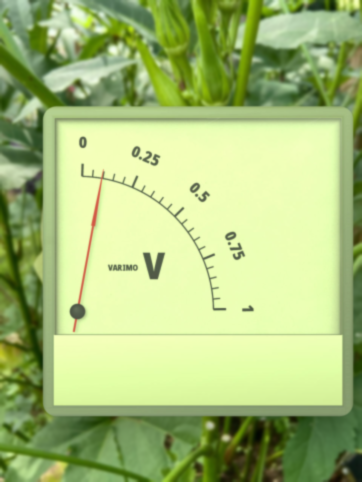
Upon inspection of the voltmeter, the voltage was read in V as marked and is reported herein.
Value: 0.1 V
